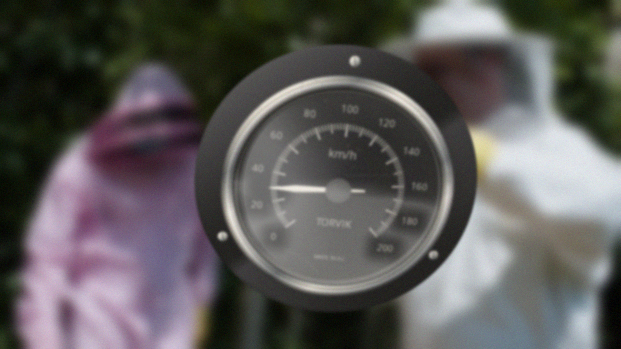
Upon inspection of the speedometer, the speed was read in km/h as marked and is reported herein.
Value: 30 km/h
